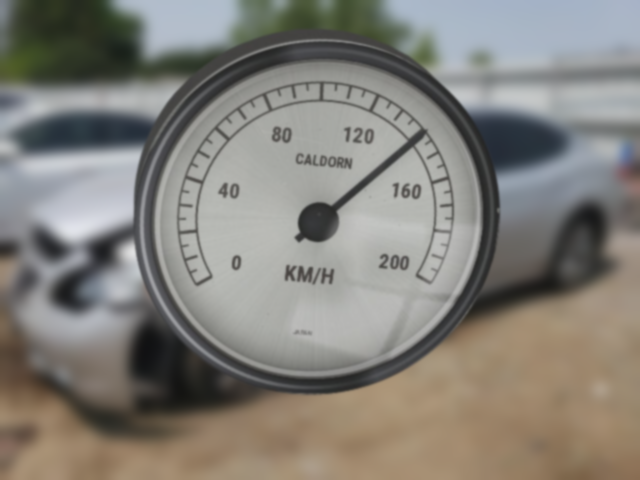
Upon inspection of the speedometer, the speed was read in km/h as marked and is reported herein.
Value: 140 km/h
